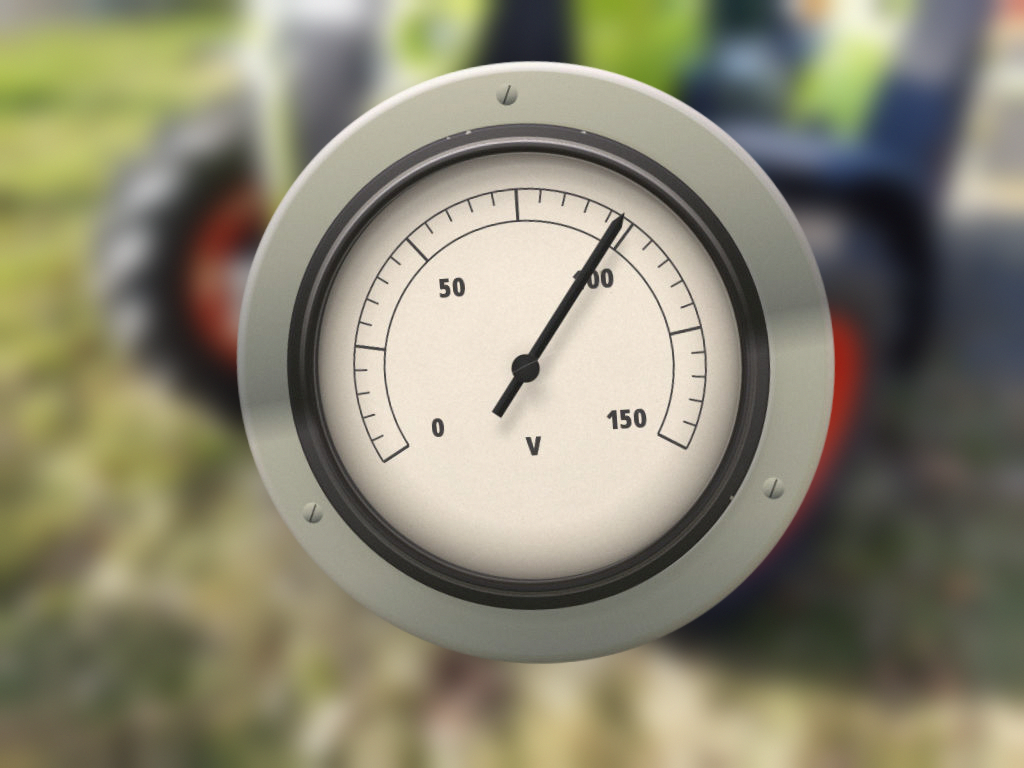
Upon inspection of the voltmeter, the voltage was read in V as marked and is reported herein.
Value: 97.5 V
